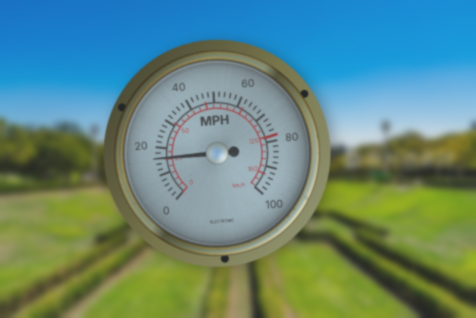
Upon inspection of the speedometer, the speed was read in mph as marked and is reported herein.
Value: 16 mph
